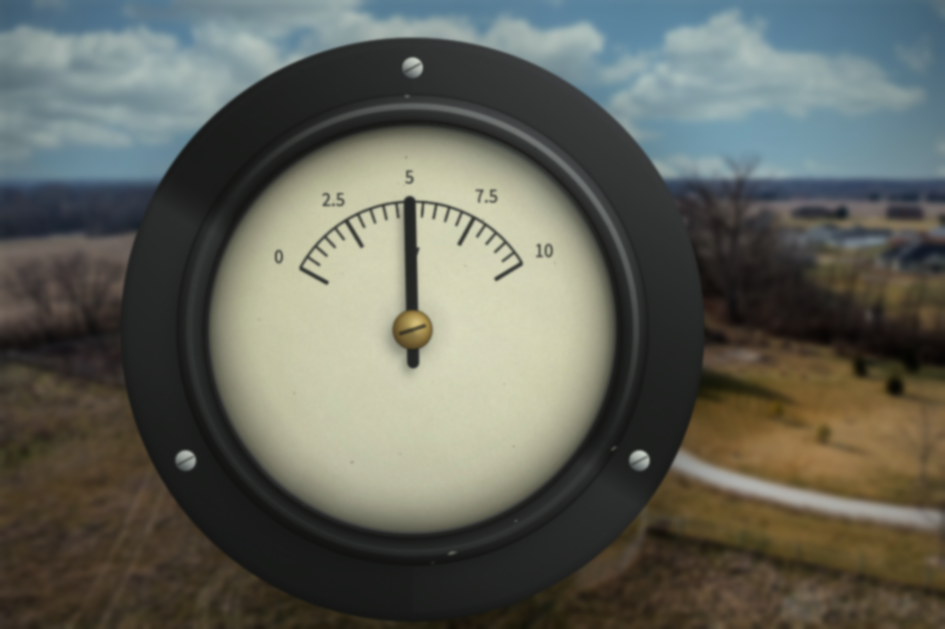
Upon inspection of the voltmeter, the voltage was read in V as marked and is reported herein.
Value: 5 V
